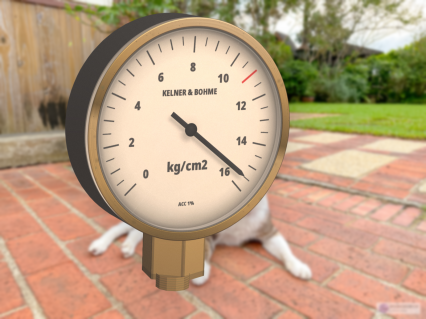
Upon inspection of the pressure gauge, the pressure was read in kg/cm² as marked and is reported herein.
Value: 15.5 kg/cm²
